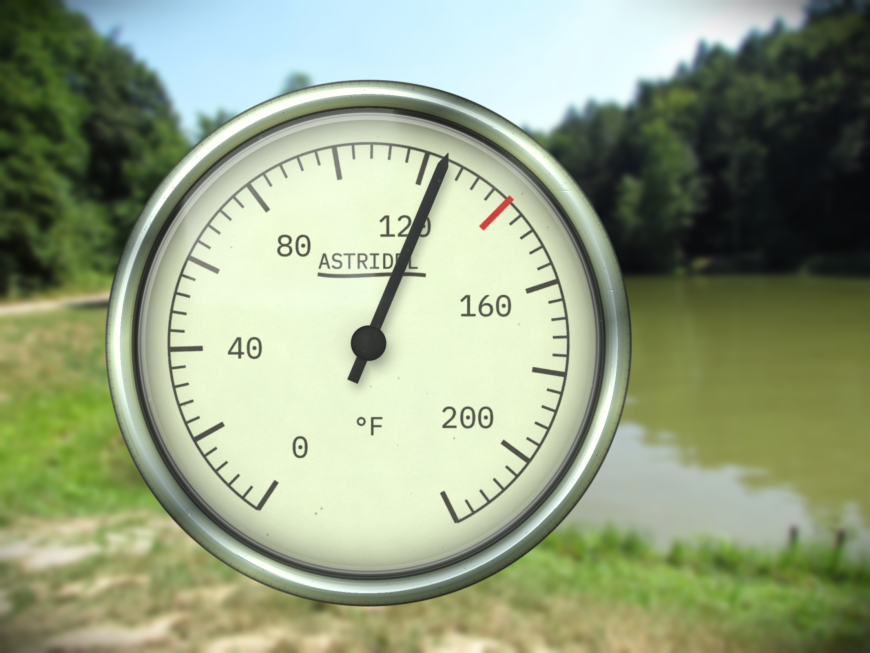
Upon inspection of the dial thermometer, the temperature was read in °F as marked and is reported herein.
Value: 124 °F
